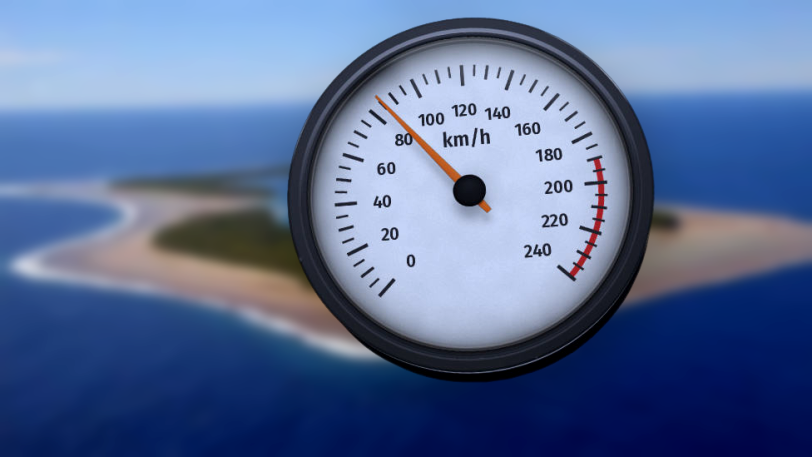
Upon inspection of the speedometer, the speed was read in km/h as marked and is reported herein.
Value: 85 km/h
